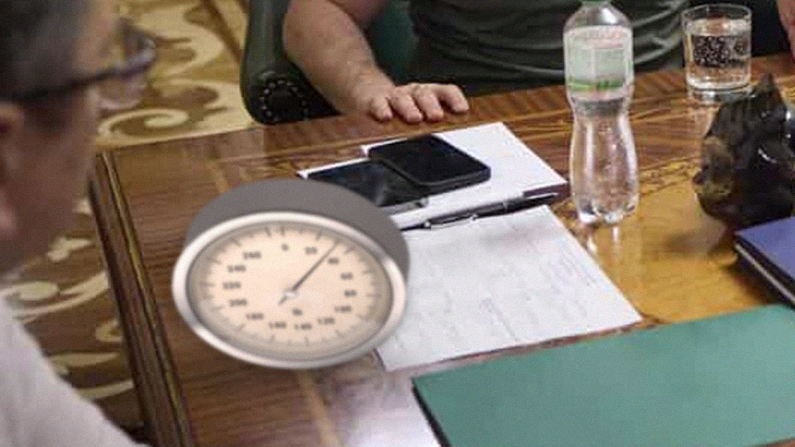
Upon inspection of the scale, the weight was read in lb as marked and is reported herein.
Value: 30 lb
